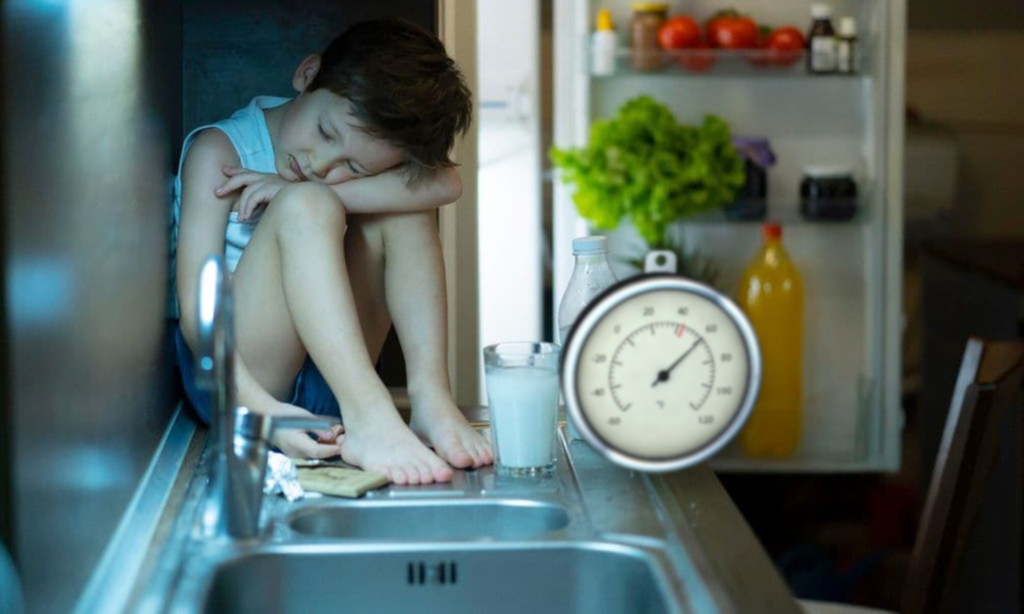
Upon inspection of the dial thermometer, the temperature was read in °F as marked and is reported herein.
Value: 60 °F
